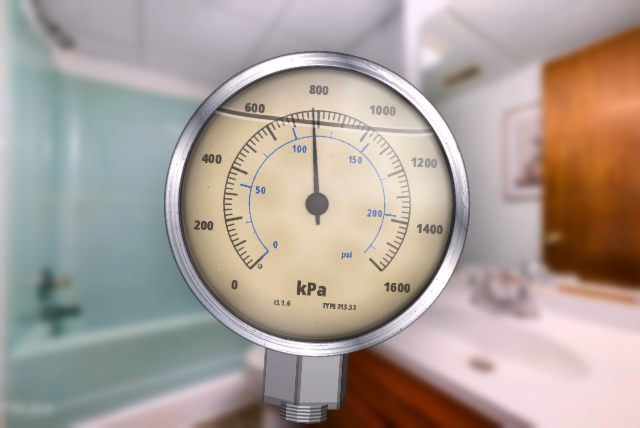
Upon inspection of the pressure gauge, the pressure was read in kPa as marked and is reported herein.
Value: 780 kPa
